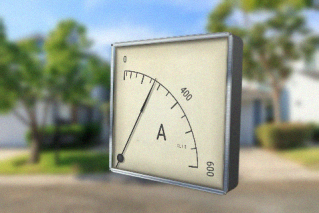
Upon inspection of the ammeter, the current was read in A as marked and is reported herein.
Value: 275 A
